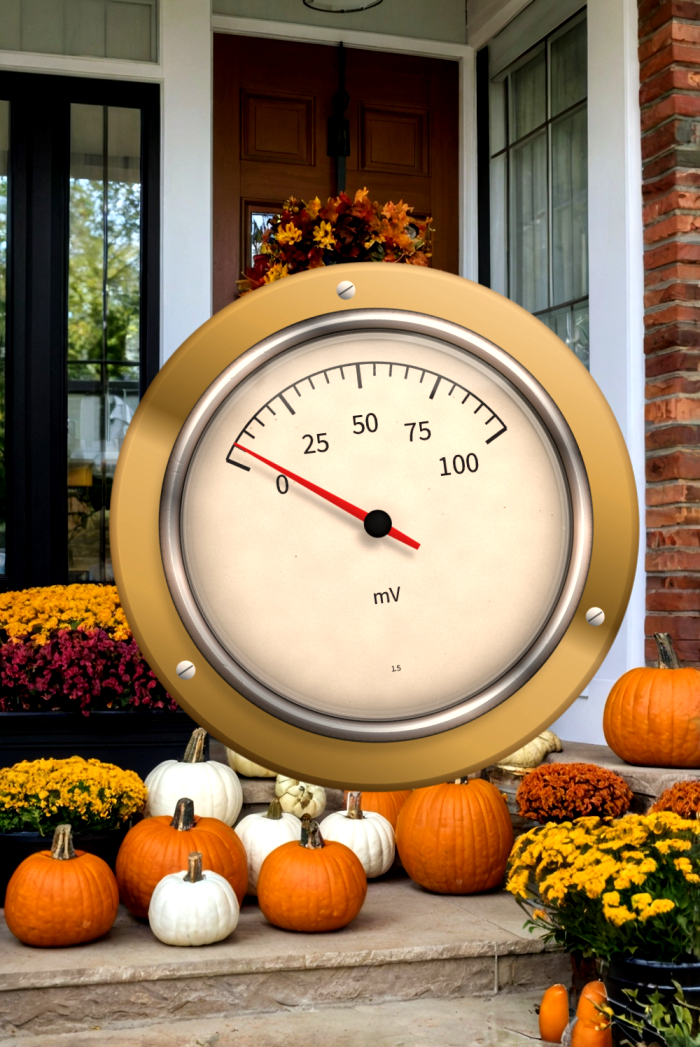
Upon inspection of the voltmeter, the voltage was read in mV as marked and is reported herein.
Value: 5 mV
